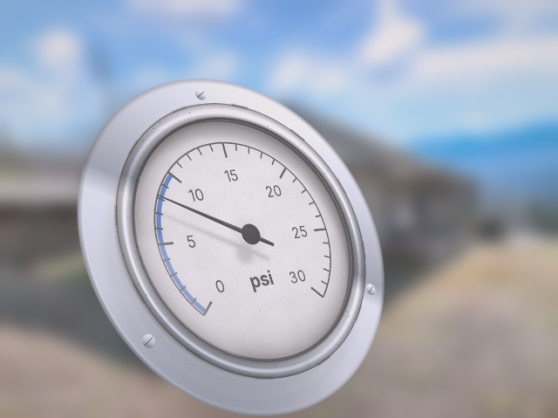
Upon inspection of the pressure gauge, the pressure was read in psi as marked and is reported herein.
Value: 8 psi
